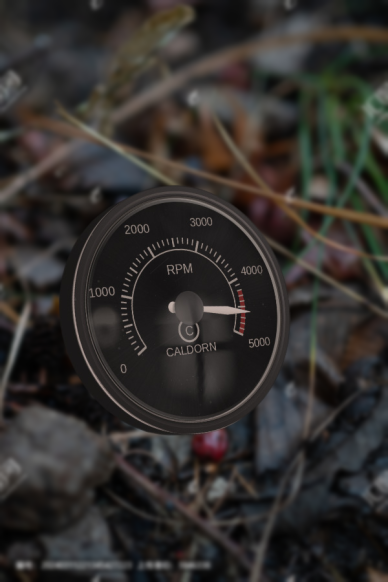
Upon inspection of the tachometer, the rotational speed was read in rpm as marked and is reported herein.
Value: 4600 rpm
